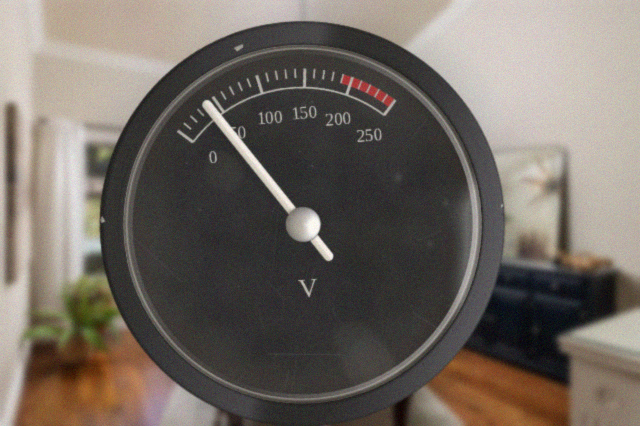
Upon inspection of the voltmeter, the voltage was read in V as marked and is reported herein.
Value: 40 V
